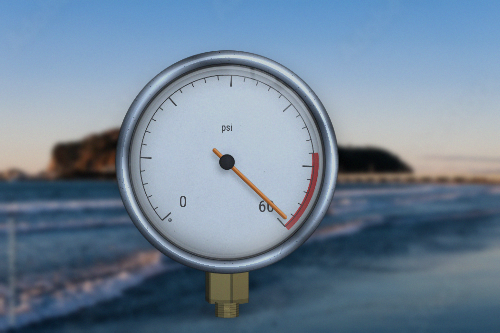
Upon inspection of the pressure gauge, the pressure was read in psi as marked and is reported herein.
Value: 59 psi
